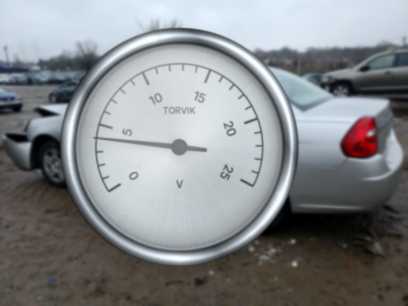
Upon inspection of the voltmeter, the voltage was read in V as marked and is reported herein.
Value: 4 V
